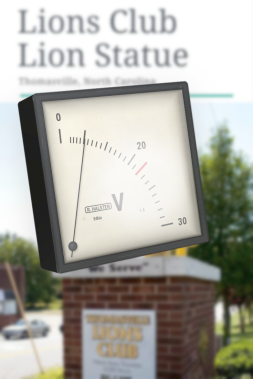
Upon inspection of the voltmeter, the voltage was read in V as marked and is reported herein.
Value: 10 V
